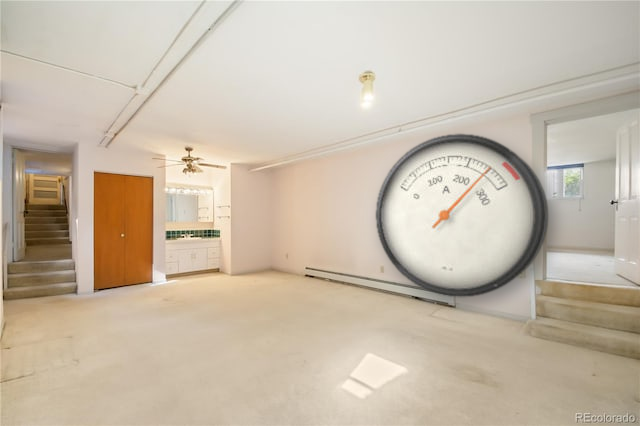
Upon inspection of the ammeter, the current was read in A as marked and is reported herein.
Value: 250 A
